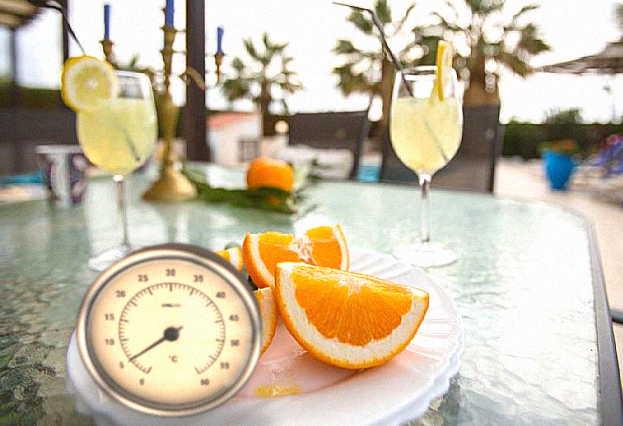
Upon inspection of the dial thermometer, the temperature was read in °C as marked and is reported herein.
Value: 5 °C
